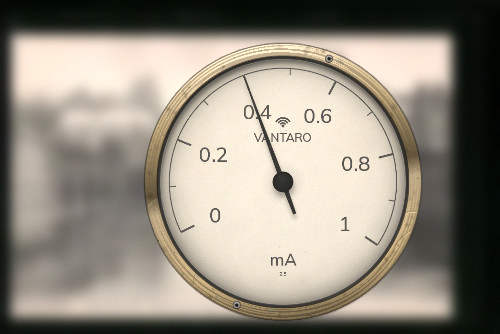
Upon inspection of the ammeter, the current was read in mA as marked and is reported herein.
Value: 0.4 mA
